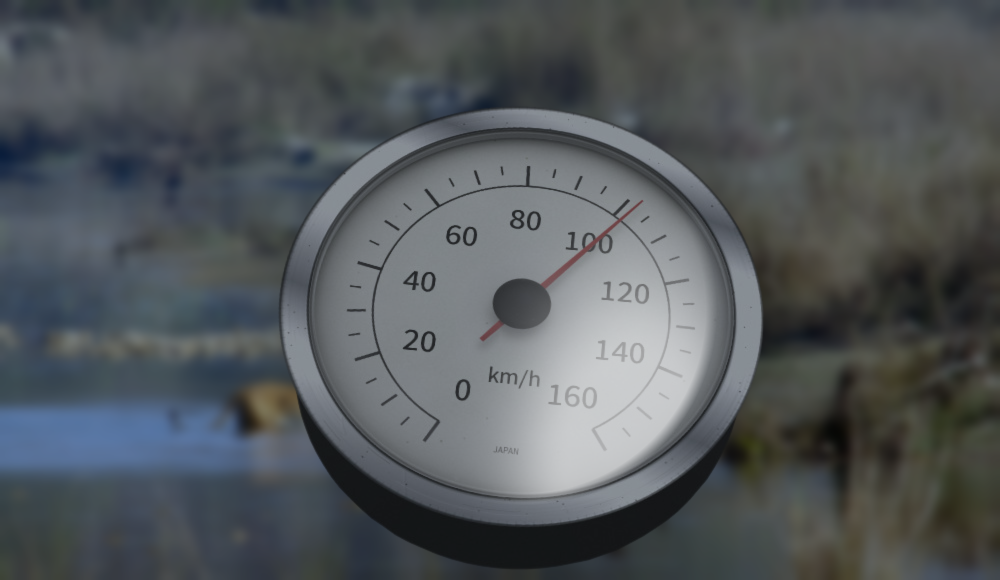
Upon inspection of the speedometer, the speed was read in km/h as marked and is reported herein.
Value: 102.5 km/h
